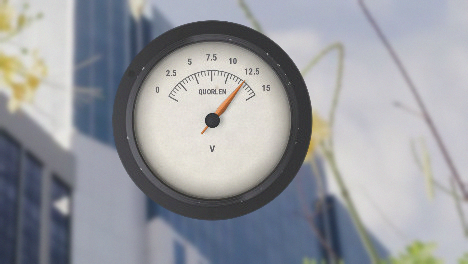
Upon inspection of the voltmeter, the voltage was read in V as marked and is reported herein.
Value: 12.5 V
